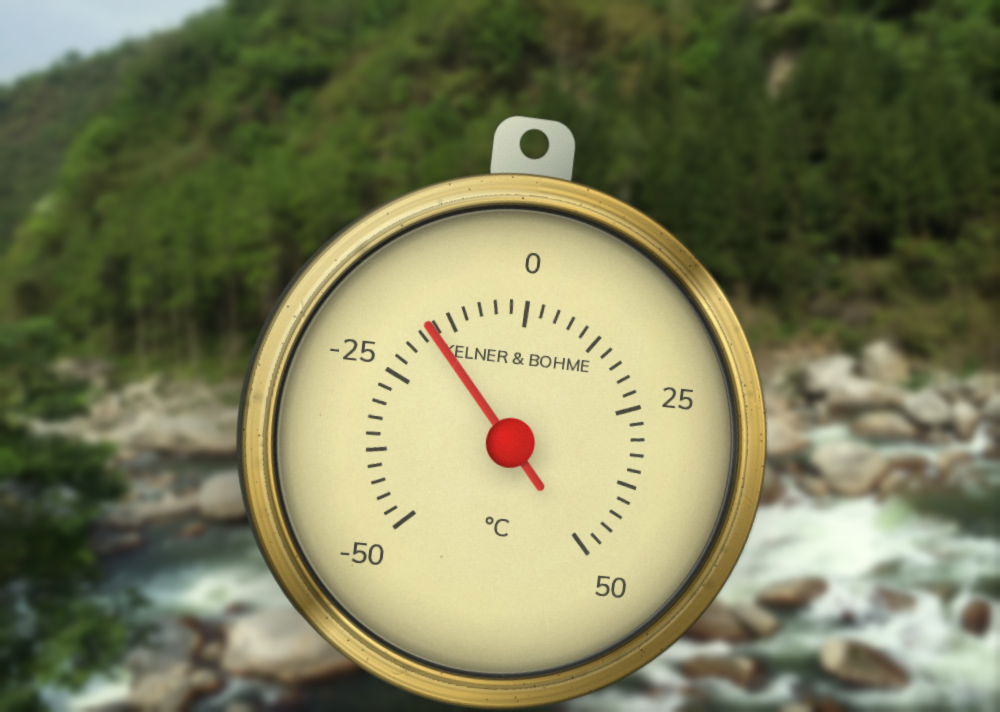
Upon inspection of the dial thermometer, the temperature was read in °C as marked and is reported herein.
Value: -16.25 °C
